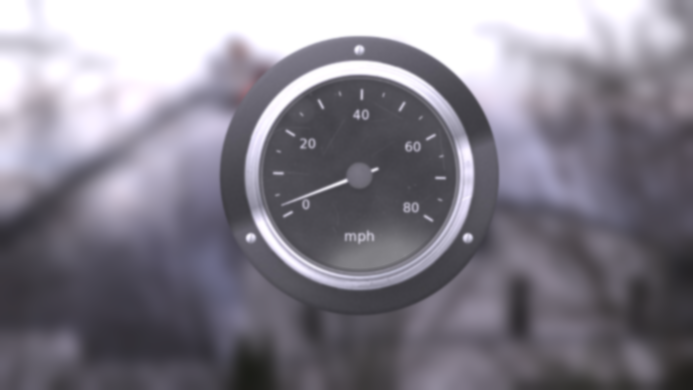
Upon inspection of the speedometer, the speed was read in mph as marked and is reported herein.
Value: 2.5 mph
